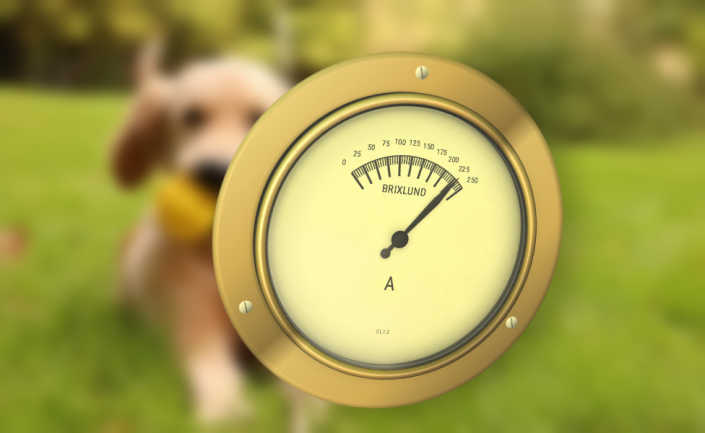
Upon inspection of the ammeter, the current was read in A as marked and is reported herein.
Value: 225 A
